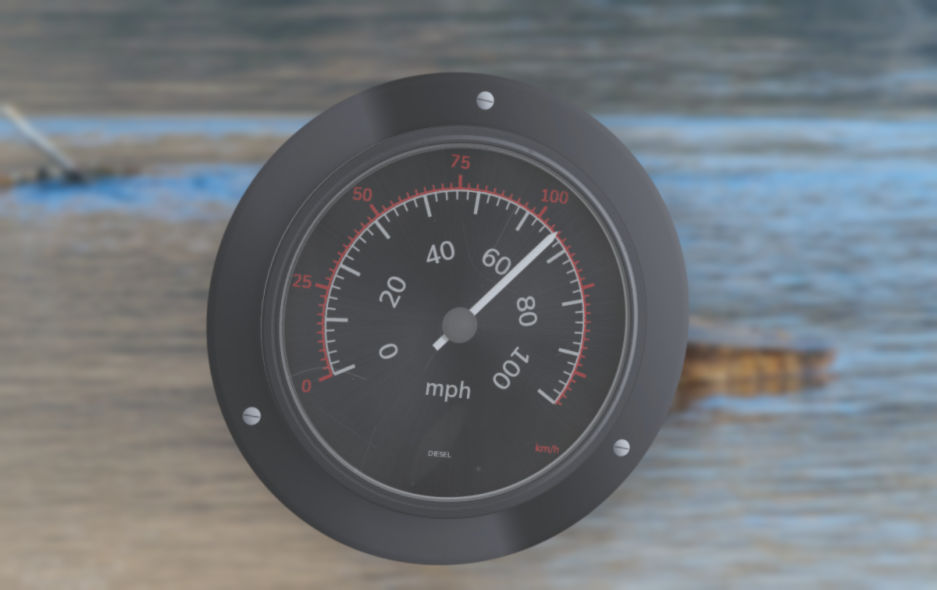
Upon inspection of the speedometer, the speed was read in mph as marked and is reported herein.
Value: 66 mph
